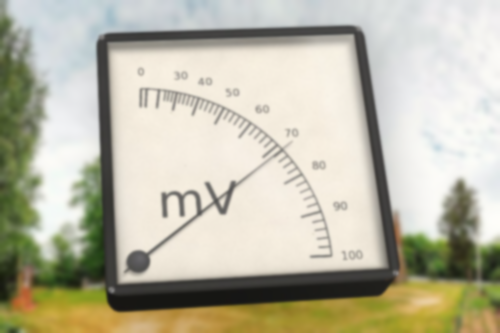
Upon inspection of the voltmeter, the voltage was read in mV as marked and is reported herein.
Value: 72 mV
